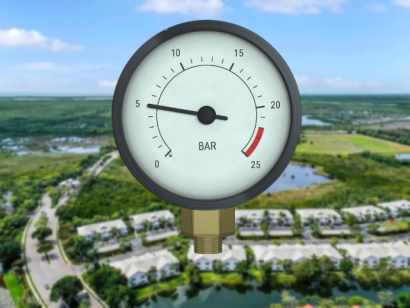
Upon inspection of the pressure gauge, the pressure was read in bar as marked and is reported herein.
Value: 5 bar
